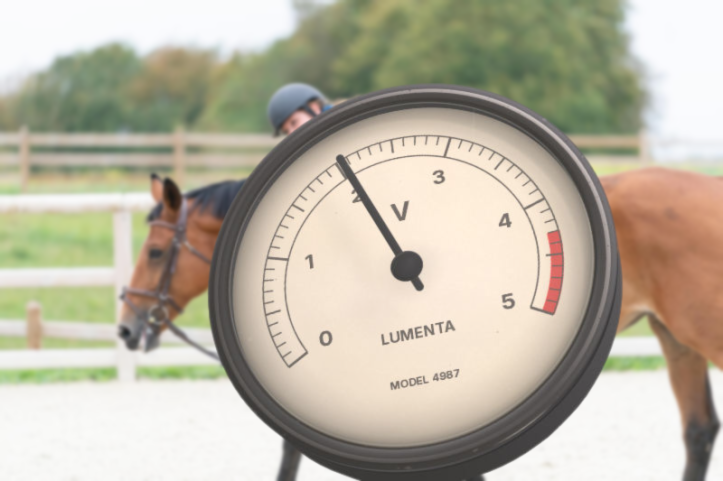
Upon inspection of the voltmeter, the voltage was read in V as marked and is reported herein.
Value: 2.05 V
